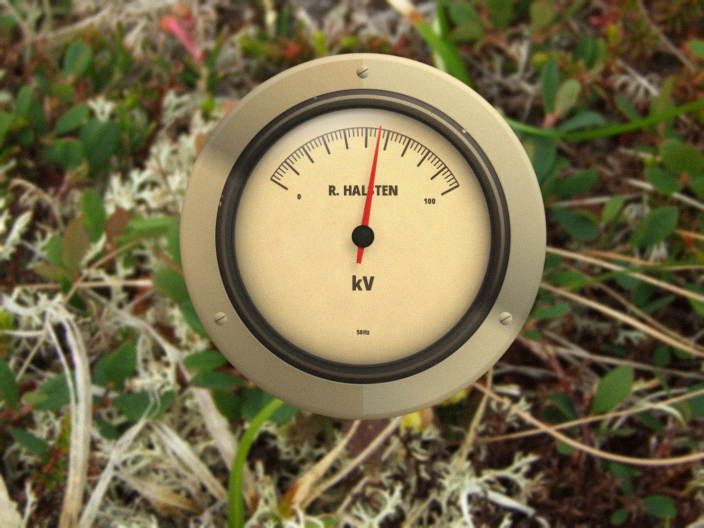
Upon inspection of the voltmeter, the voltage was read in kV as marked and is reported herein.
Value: 56 kV
